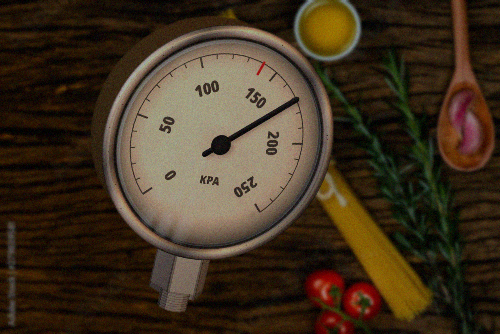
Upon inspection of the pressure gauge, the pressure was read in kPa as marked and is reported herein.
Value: 170 kPa
